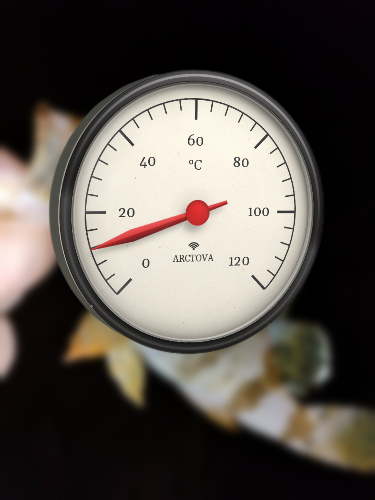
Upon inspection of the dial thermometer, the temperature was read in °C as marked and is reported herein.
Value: 12 °C
